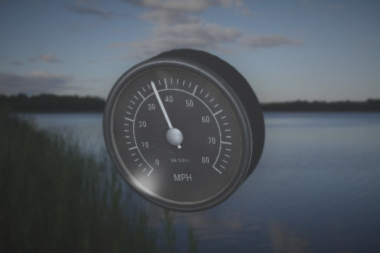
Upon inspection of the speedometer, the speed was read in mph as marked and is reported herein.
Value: 36 mph
